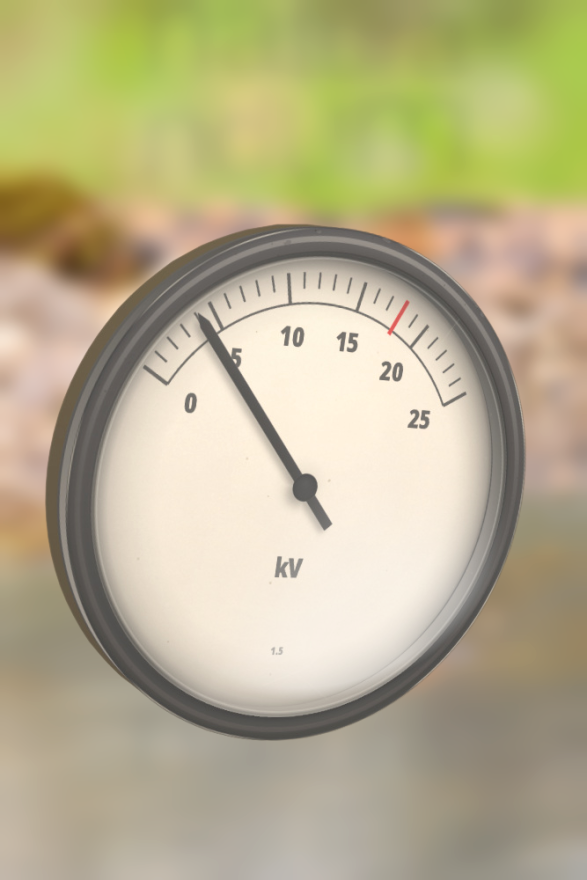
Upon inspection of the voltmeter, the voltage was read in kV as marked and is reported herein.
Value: 4 kV
